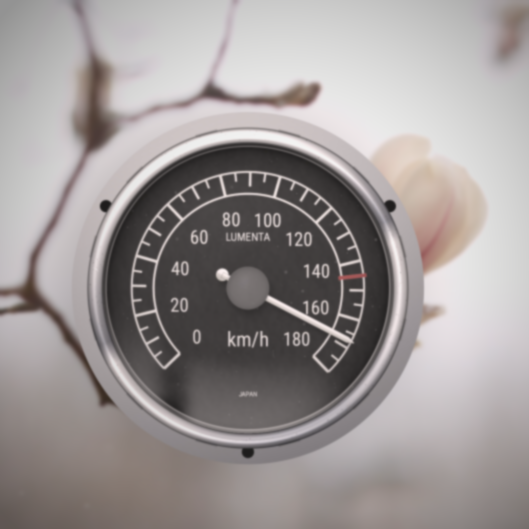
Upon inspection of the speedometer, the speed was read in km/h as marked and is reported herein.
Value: 167.5 km/h
